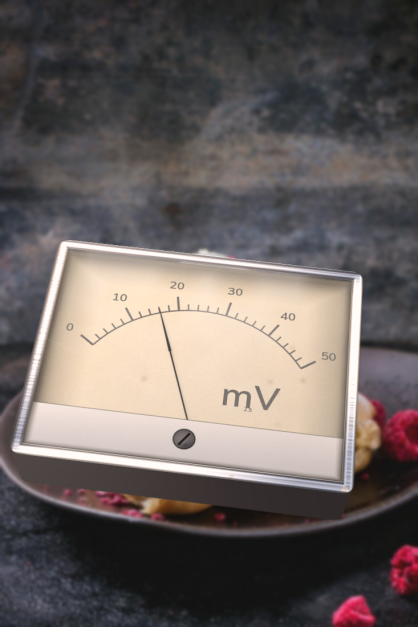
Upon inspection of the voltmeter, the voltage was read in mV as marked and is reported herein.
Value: 16 mV
